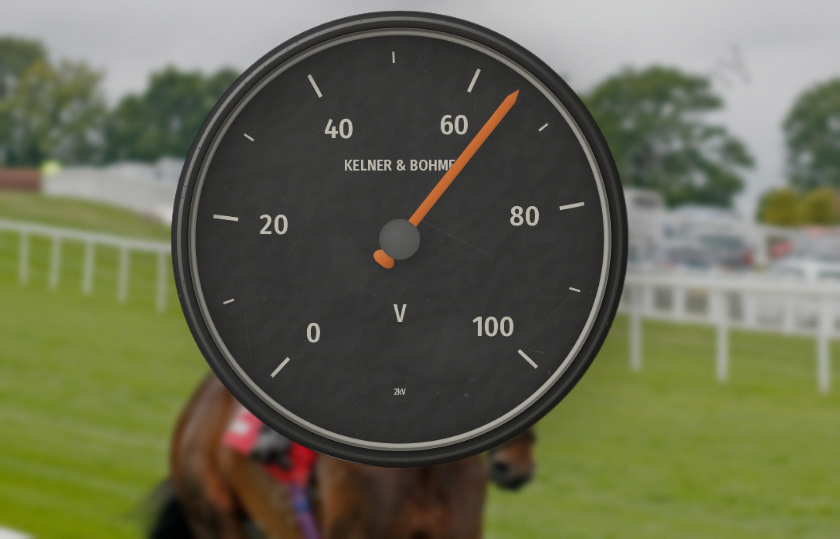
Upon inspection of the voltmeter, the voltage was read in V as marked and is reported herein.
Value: 65 V
